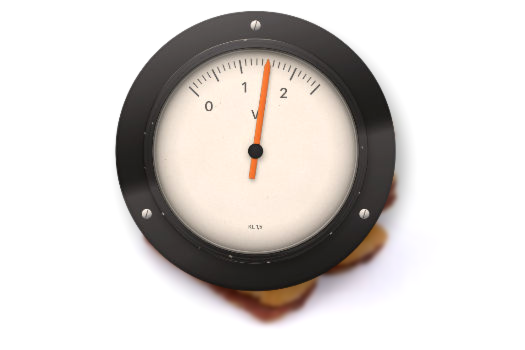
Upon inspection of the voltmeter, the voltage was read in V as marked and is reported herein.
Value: 1.5 V
